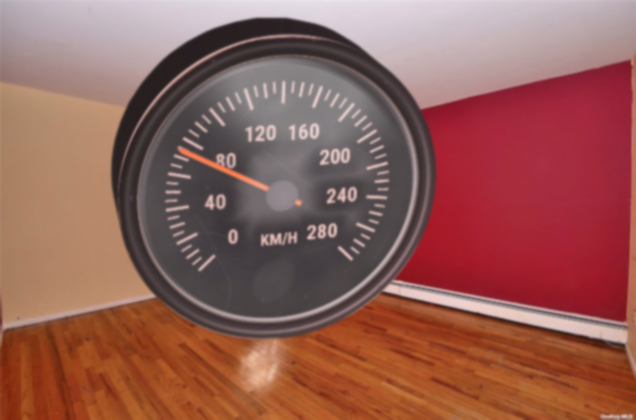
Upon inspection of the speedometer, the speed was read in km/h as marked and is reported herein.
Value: 75 km/h
